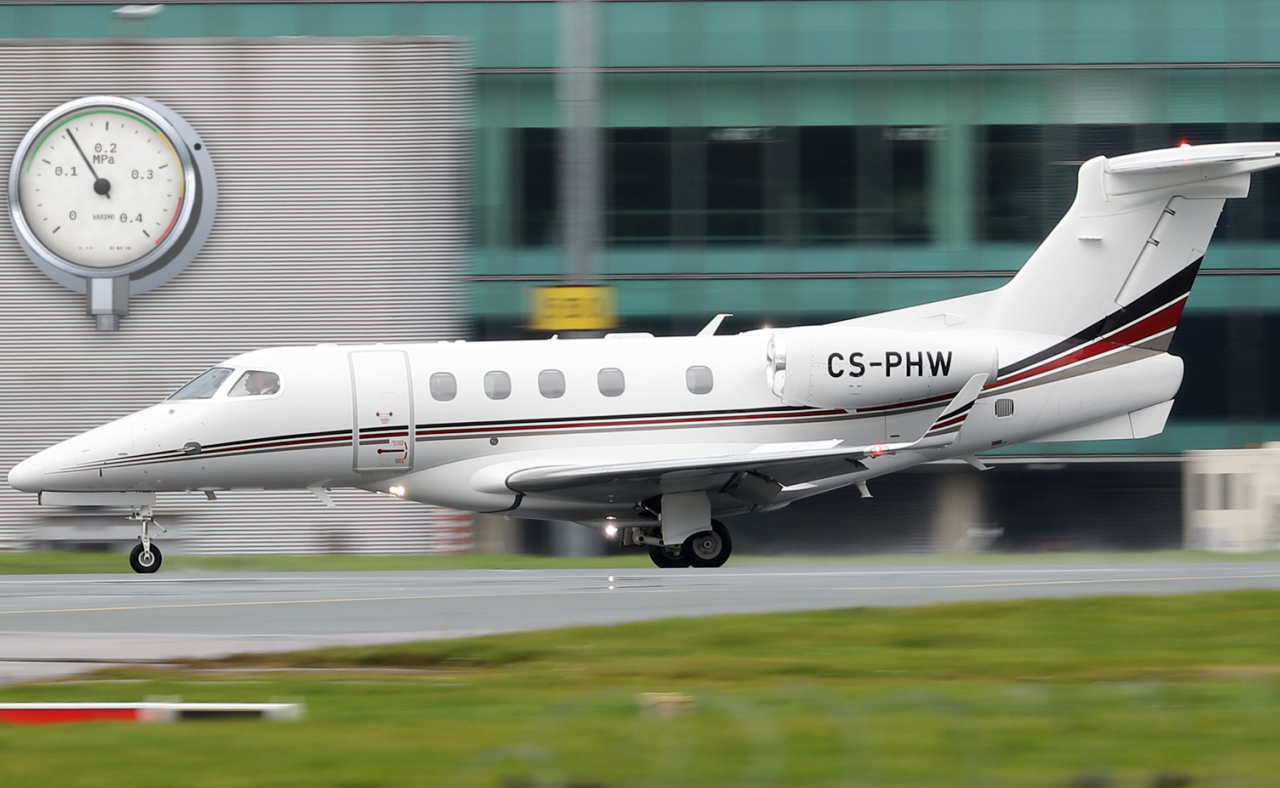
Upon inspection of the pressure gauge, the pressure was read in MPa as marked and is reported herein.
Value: 0.15 MPa
